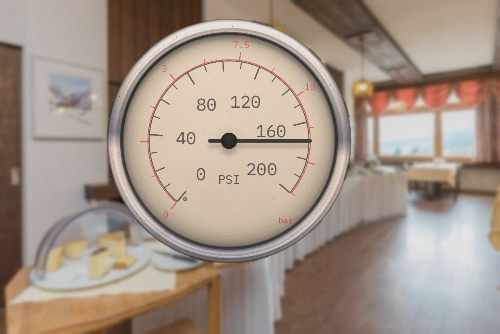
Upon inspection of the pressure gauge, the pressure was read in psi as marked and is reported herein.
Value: 170 psi
